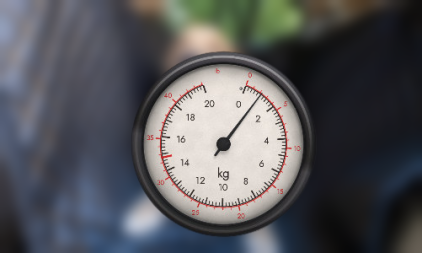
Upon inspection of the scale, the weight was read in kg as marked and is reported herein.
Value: 1 kg
